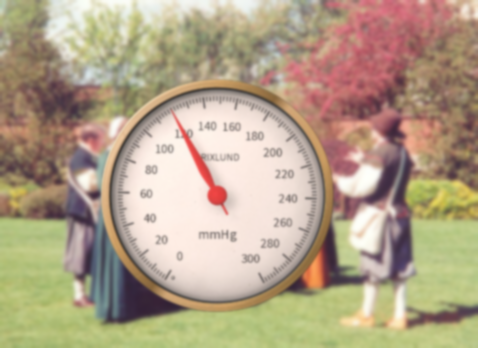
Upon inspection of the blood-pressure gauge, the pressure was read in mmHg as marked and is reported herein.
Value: 120 mmHg
